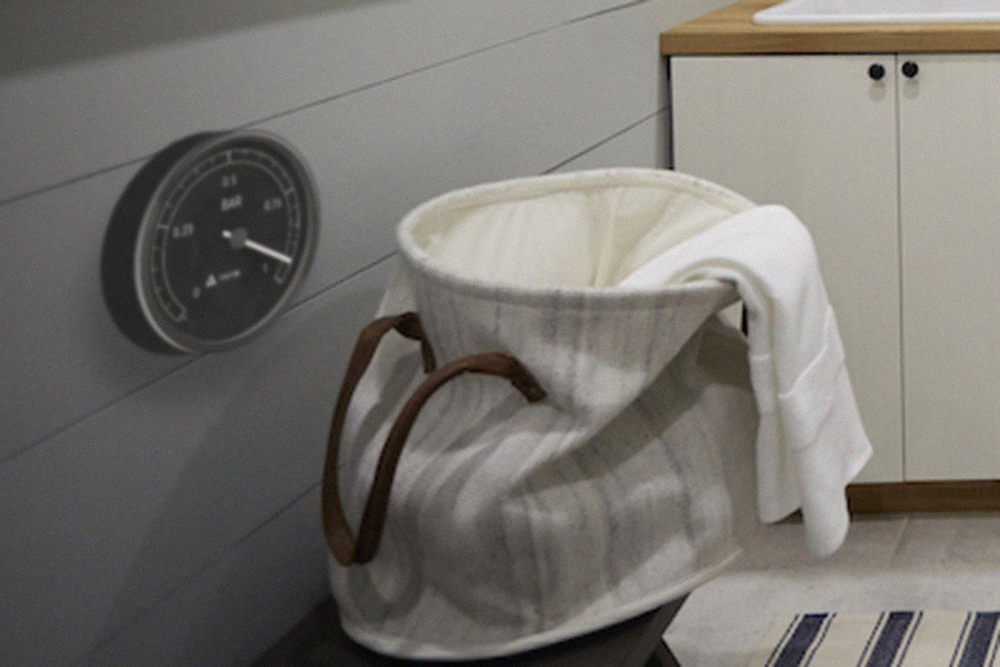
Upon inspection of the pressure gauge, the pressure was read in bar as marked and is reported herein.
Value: 0.95 bar
